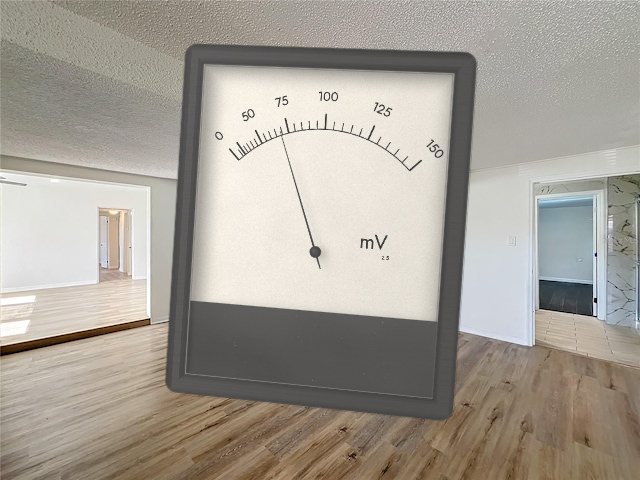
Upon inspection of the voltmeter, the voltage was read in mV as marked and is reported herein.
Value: 70 mV
